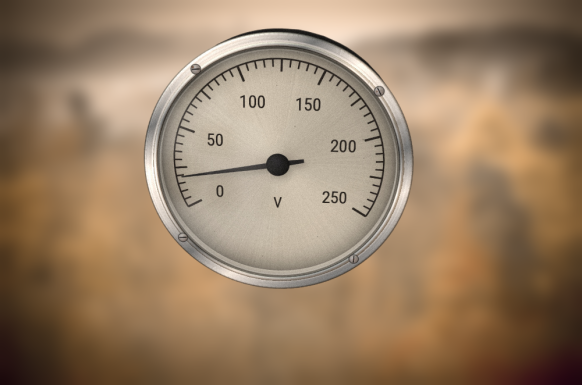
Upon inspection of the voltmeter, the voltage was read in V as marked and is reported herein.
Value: 20 V
